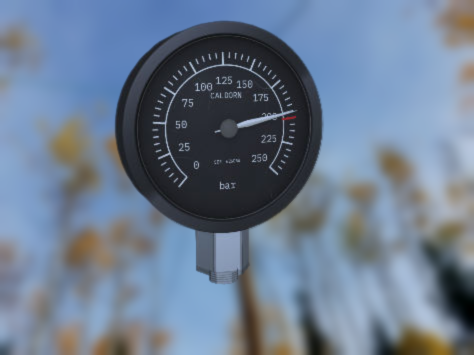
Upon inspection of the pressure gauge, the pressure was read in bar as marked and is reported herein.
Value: 200 bar
